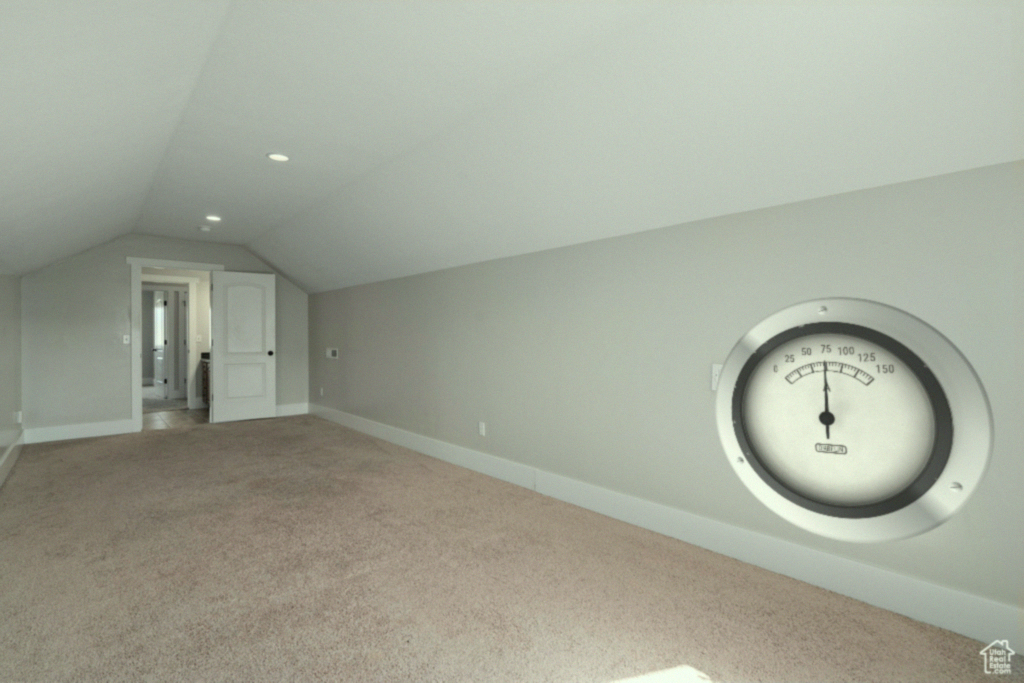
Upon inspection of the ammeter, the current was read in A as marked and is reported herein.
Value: 75 A
